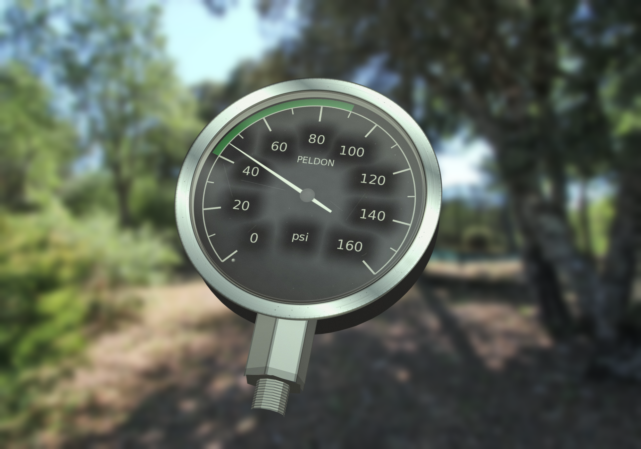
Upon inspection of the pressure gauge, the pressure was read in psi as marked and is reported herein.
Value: 45 psi
